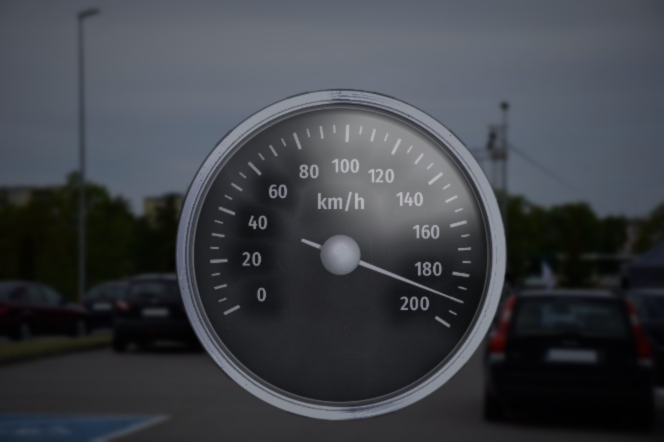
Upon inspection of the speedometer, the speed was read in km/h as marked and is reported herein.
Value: 190 km/h
